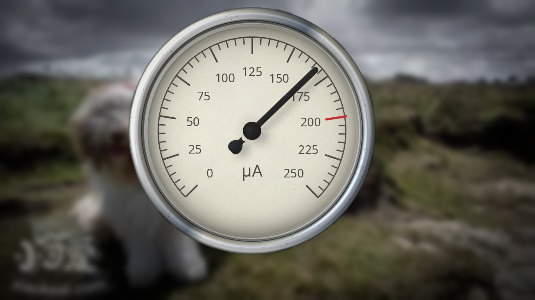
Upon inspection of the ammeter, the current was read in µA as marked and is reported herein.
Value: 167.5 µA
